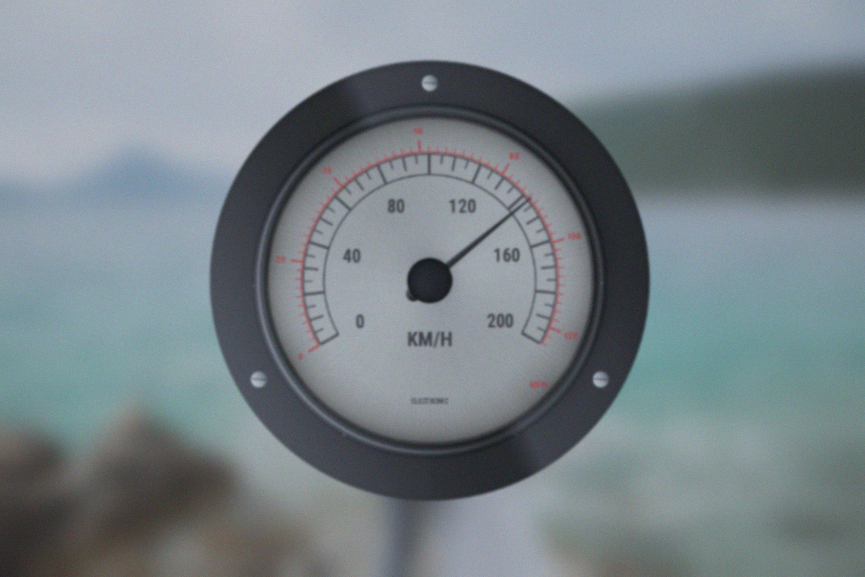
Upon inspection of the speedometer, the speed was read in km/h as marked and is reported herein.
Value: 142.5 km/h
